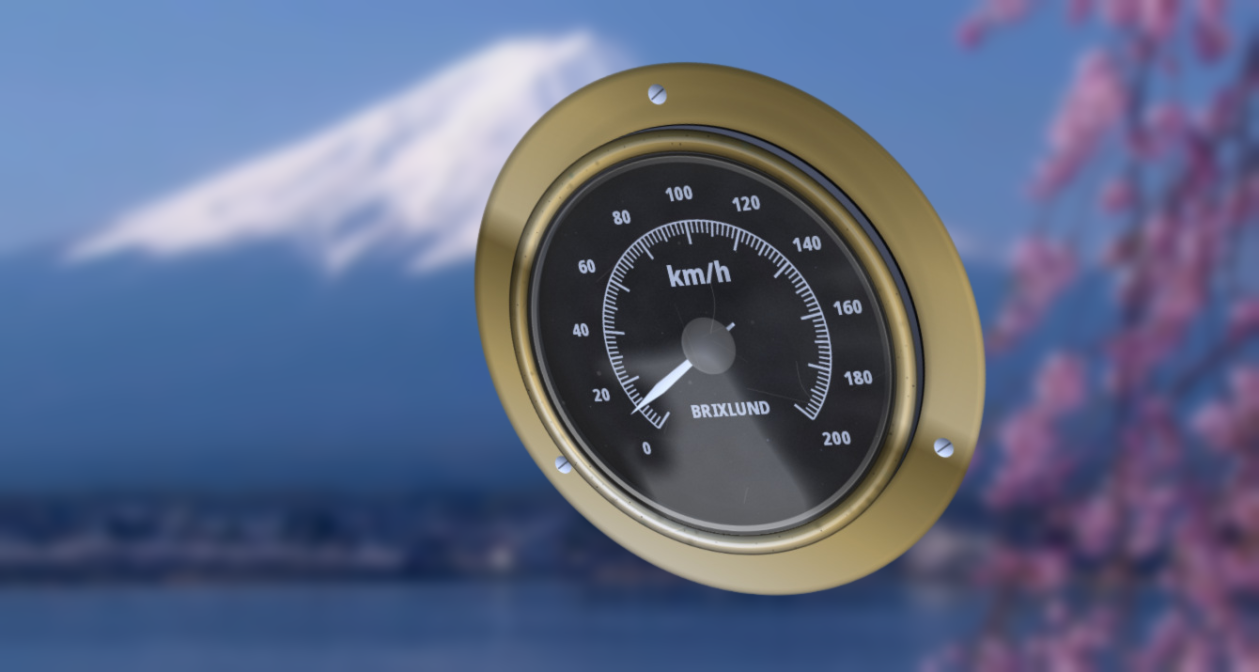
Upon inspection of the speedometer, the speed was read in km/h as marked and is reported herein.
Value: 10 km/h
